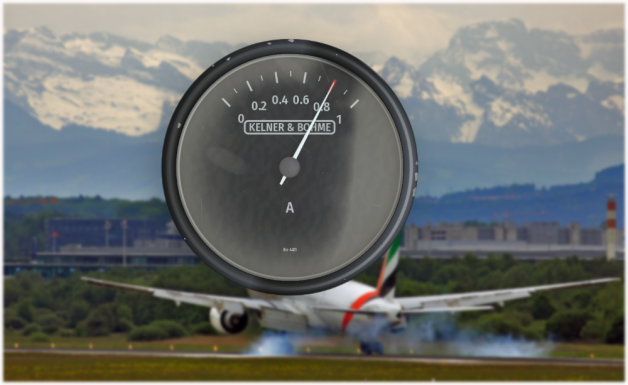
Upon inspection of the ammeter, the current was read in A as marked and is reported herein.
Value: 0.8 A
